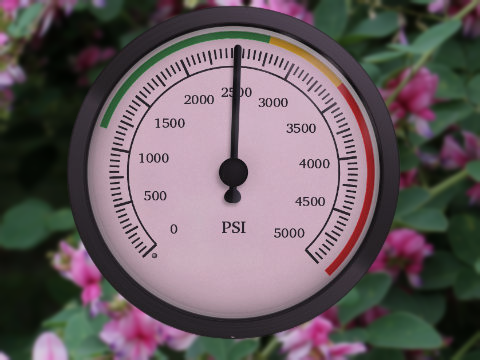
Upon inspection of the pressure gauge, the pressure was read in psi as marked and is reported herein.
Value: 2500 psi
